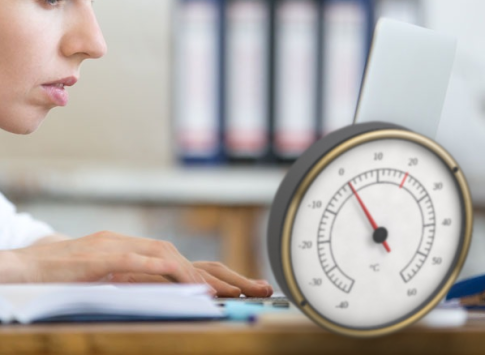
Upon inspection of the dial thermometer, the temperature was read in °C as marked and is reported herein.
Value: 0 °C
